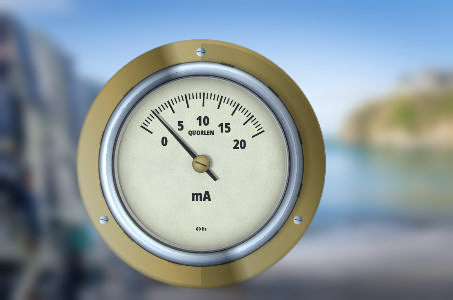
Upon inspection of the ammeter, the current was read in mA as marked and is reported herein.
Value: 2.5 mA
